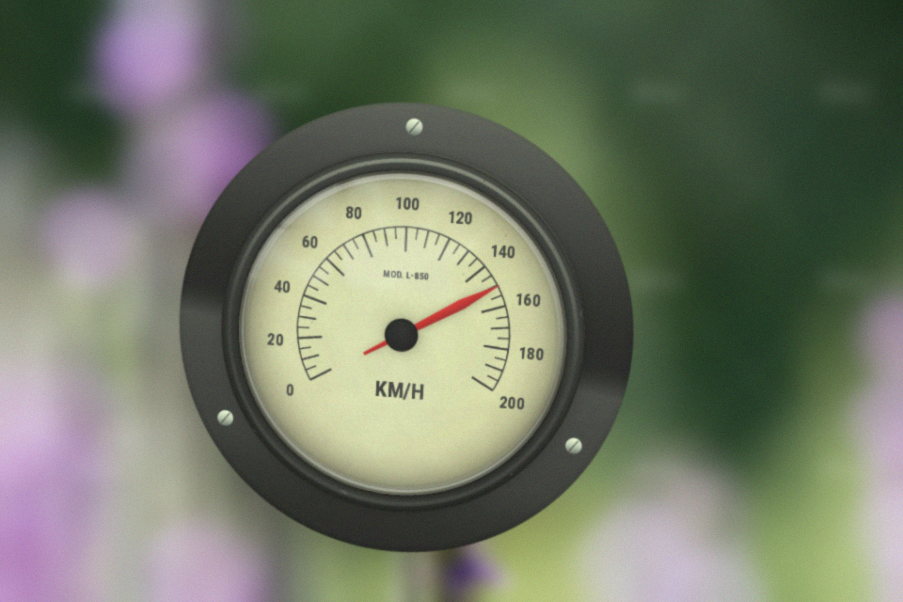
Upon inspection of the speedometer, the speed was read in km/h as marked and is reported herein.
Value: 150 km/h
